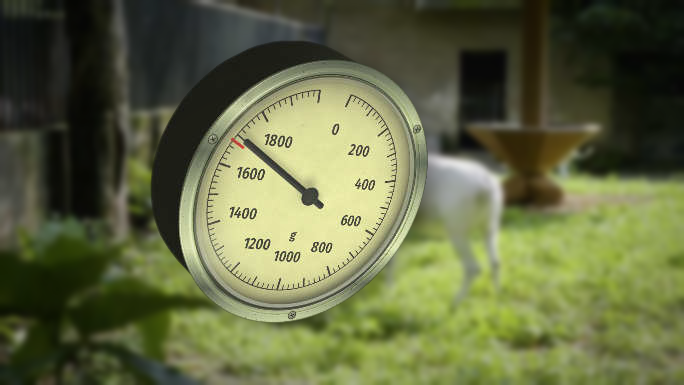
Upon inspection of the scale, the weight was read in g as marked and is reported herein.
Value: 1700 g
